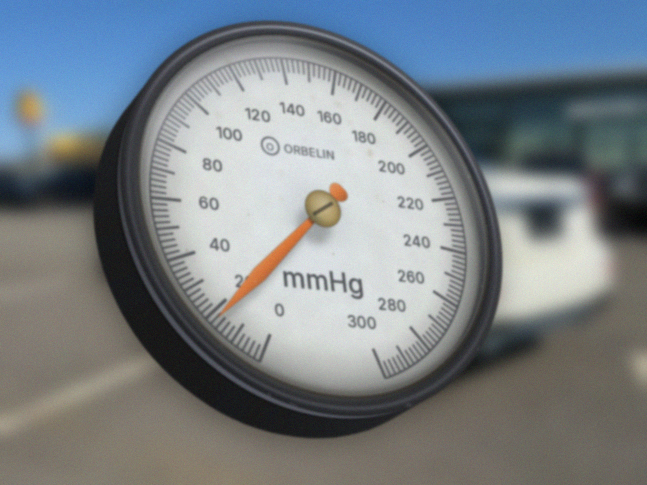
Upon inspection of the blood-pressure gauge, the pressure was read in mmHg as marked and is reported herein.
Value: 18 mmHg
